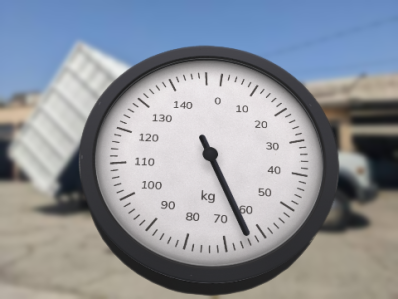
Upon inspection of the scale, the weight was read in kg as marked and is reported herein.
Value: 64 kg
